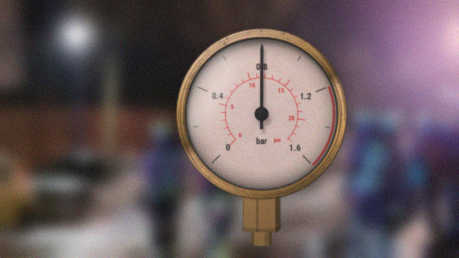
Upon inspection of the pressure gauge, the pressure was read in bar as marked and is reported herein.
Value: 0.8 bar
